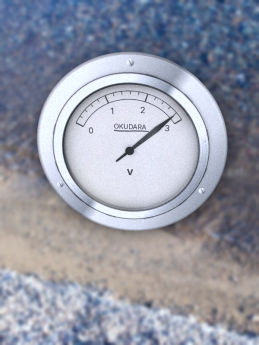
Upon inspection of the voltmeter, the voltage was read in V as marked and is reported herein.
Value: 2.8 V
